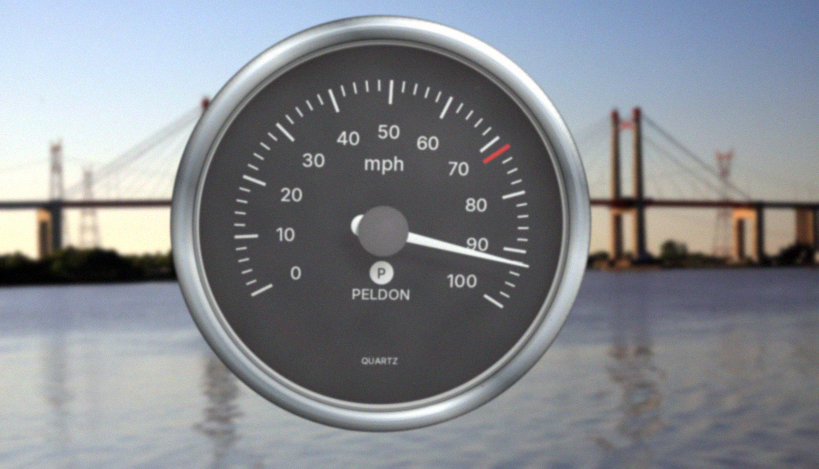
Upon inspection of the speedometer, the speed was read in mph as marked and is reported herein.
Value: 92 mph
